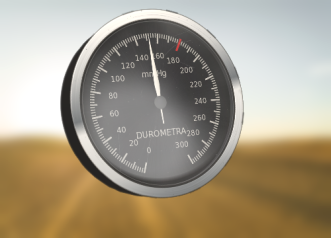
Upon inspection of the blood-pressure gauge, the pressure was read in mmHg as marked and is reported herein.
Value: 150 mmHg
